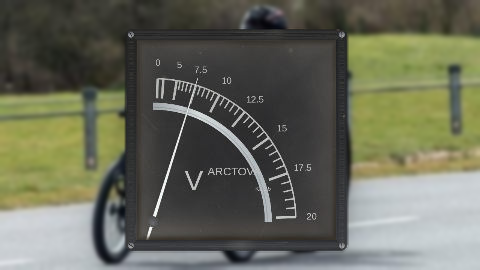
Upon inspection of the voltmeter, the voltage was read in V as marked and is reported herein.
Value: 7.5 V
